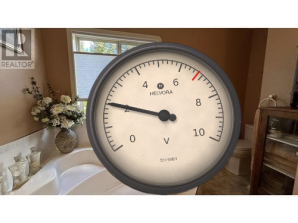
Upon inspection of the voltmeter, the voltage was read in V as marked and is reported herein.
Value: 2 V
